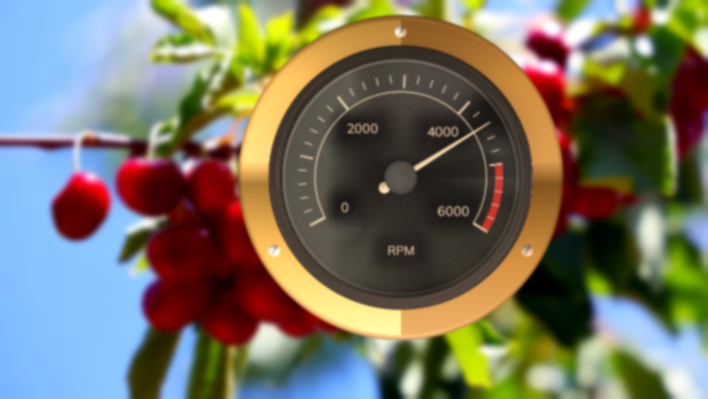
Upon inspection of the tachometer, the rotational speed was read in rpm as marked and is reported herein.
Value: 4400 rpm
